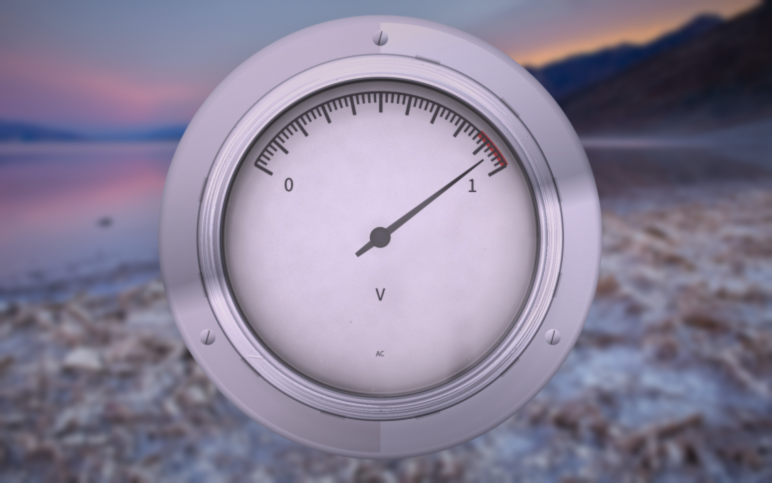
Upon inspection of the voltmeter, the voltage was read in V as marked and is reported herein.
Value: 0.94 V
